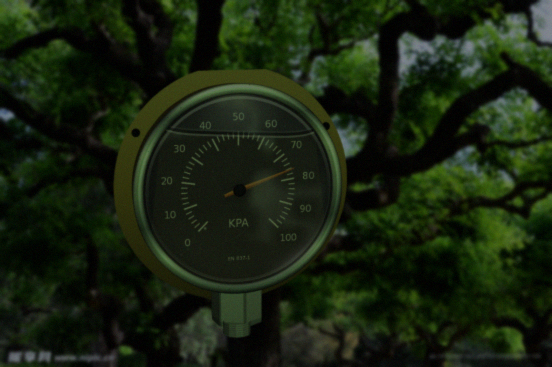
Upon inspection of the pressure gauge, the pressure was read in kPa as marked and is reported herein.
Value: 76 kPa
